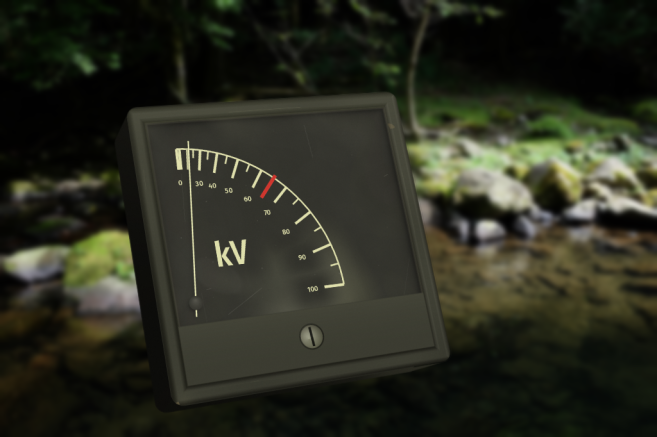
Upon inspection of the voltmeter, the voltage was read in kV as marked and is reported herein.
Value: 20 kV
